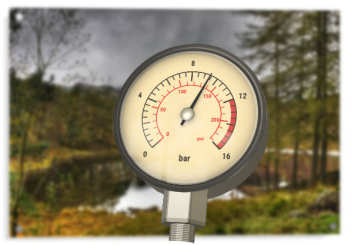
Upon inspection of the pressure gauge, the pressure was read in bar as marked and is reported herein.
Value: 9.5 bar
